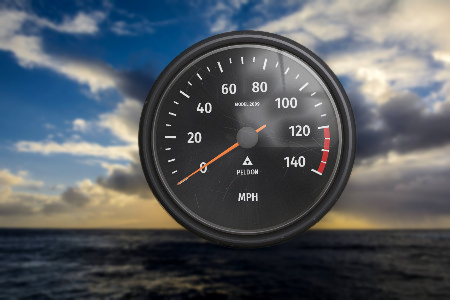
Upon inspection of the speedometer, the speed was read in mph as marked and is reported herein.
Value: 0 mph
